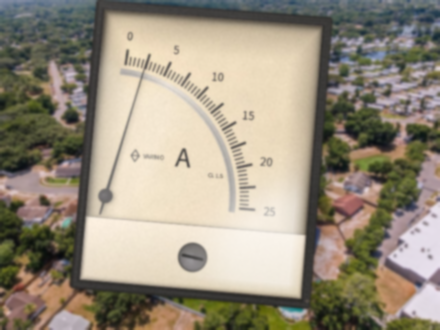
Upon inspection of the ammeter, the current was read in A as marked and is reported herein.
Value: 2.5 A
